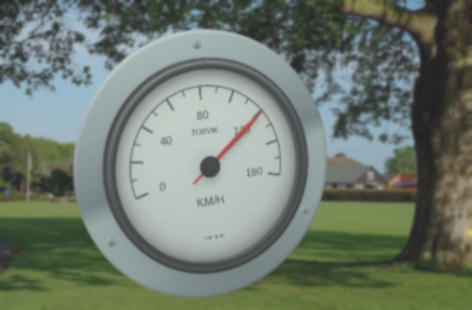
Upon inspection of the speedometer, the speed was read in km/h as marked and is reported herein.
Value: 120 km/h
